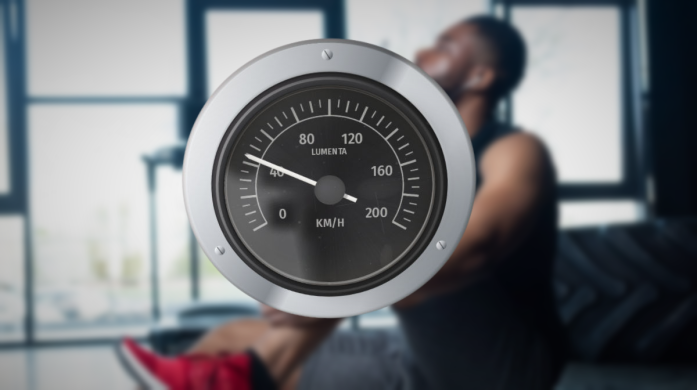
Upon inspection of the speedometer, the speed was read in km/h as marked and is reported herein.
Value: 45 km/h
